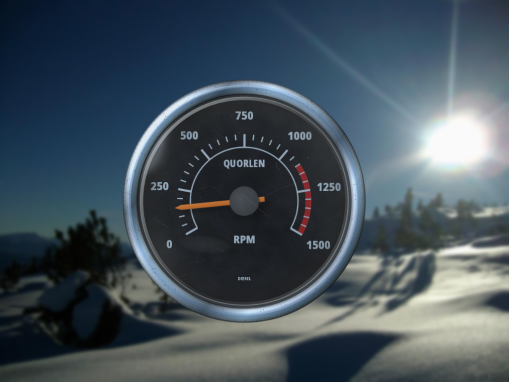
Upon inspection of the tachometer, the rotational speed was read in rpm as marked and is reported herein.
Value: 150 rpm
